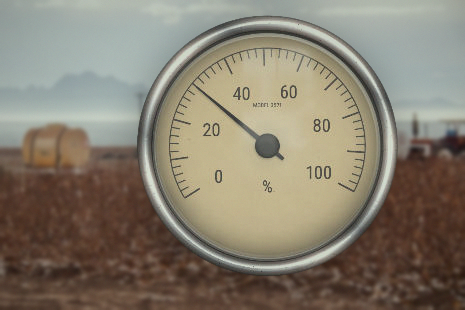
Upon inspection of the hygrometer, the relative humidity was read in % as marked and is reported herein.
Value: 30 %
